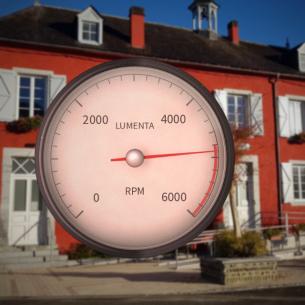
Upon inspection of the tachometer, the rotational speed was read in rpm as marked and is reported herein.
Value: 4900 rpm
